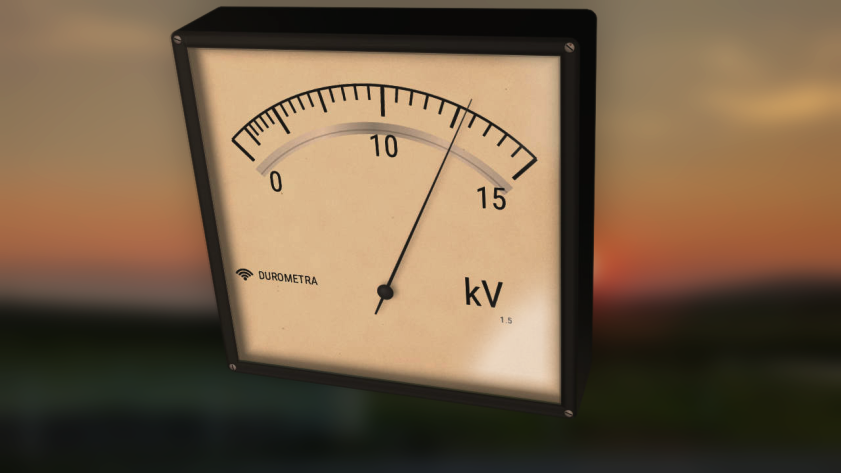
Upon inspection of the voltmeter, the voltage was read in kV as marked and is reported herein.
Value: 12.75 kV
